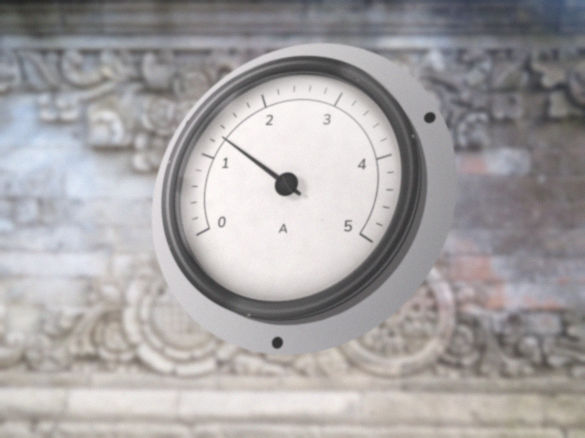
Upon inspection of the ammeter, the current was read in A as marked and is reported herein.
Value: 1.3 A
